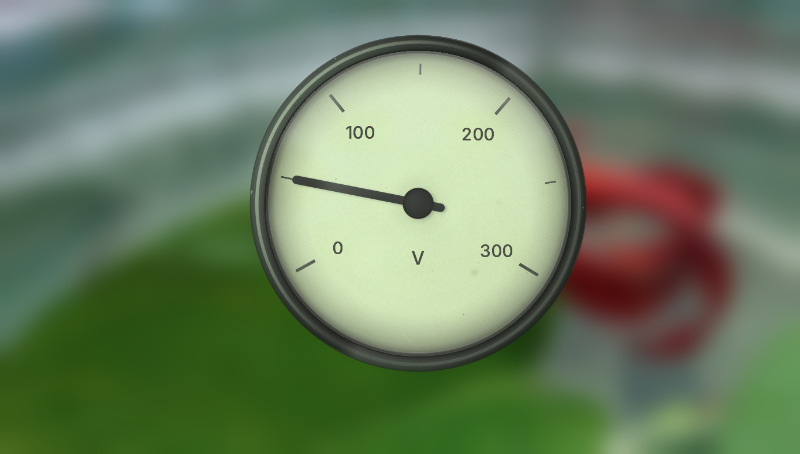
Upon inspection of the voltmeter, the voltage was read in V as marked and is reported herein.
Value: 50 V
